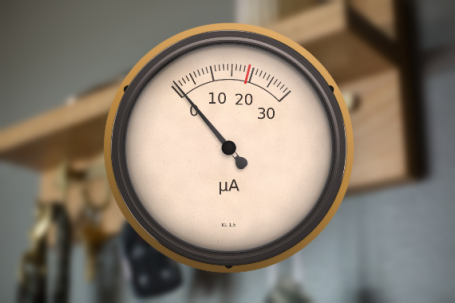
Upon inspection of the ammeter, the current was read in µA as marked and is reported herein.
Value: 1 µA
